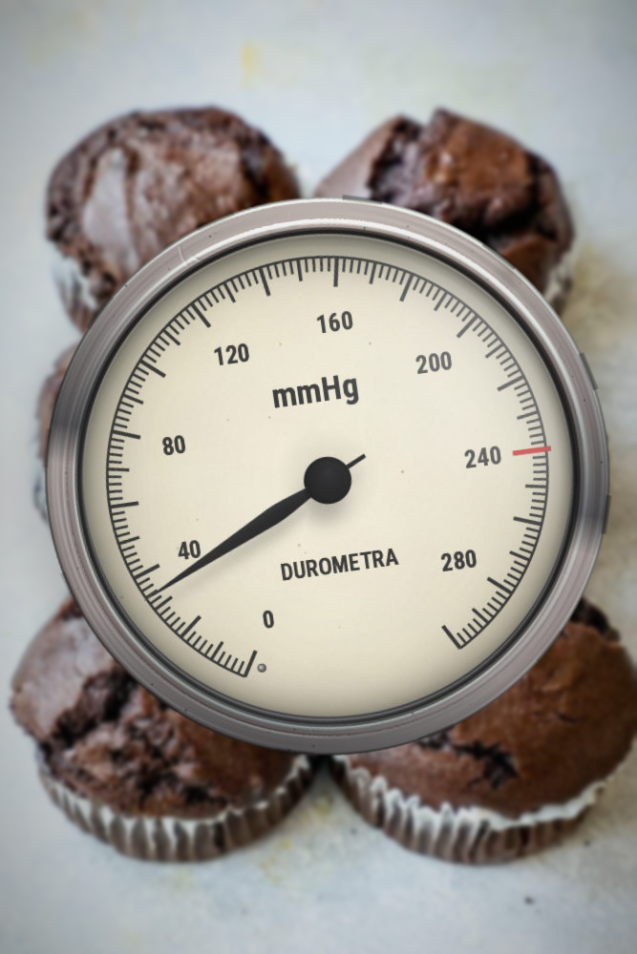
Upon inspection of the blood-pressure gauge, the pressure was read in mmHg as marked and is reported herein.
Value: 34 mmHg
